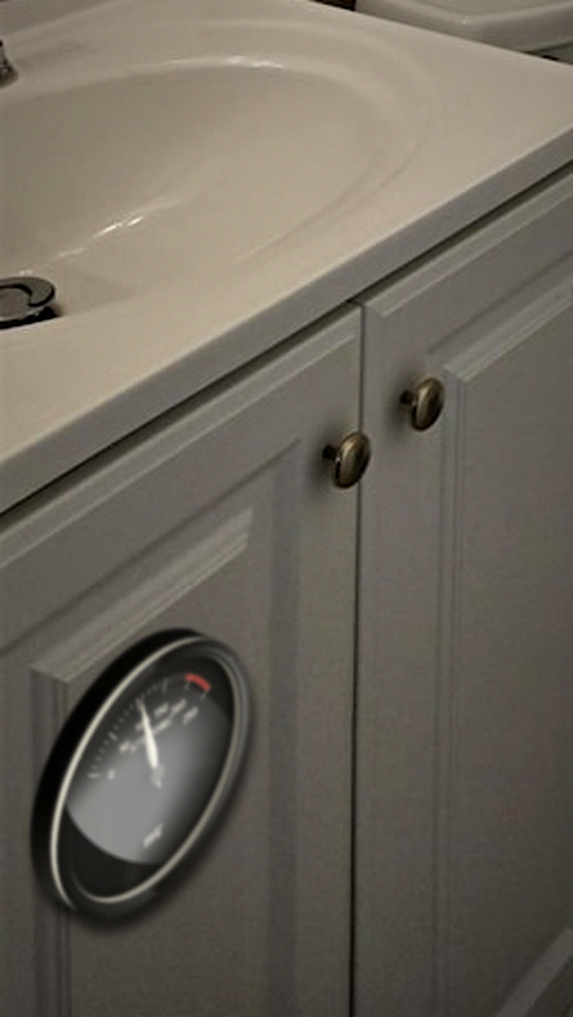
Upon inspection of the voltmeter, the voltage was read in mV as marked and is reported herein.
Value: 100 mV
